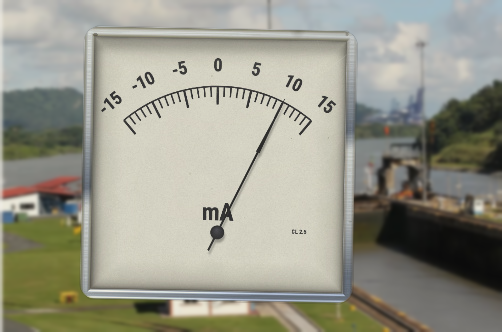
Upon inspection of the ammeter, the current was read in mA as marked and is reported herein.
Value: 10 mA
